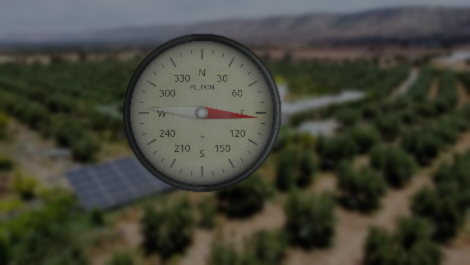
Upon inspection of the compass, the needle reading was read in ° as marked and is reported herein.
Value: 95 °
